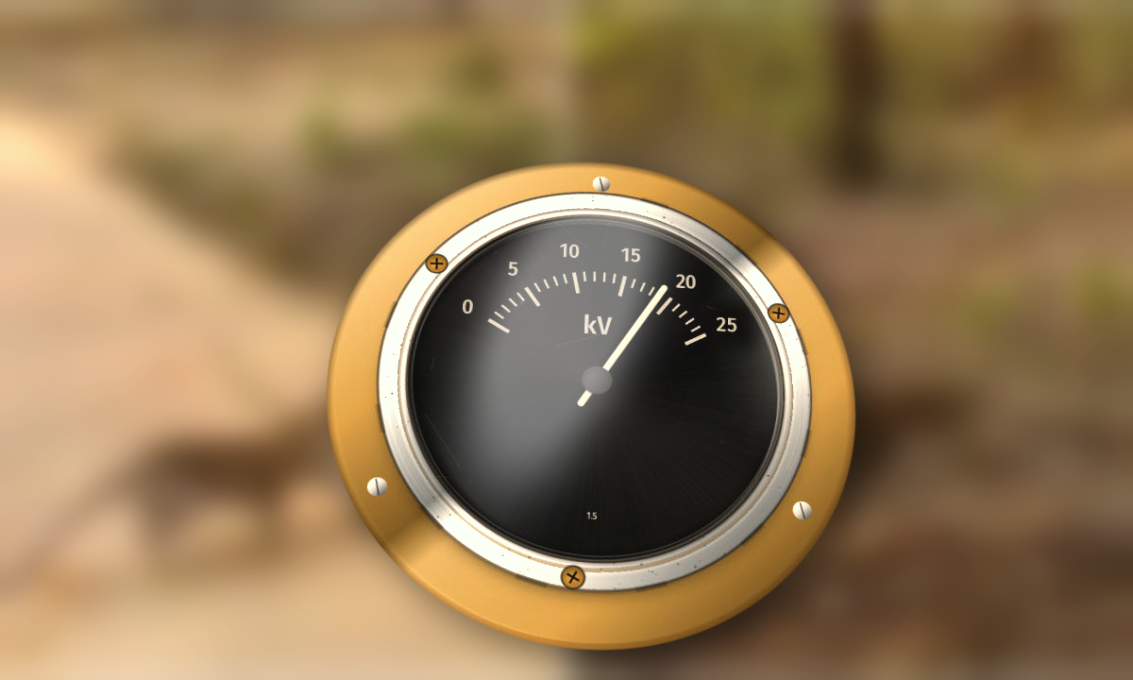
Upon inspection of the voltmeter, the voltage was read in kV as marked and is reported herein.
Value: 19 kV
